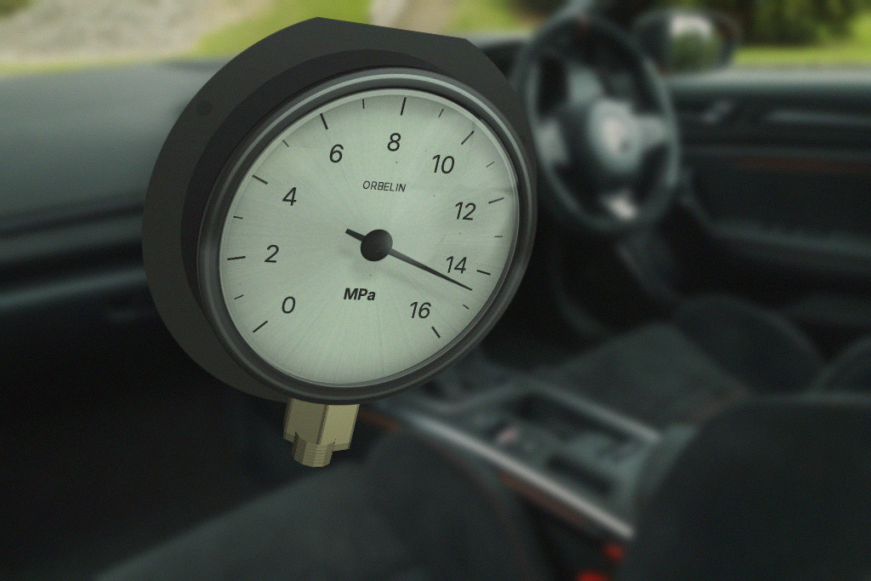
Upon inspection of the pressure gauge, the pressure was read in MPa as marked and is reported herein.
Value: 14.5 MPa
